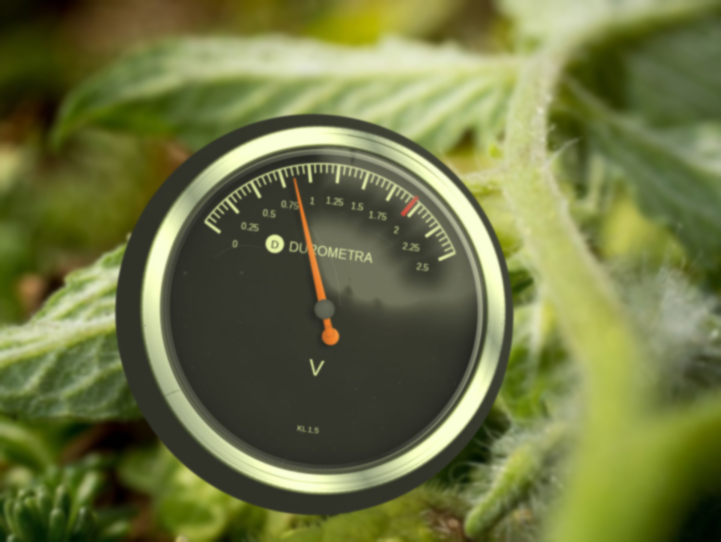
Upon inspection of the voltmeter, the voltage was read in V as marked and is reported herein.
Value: 0.85 V
